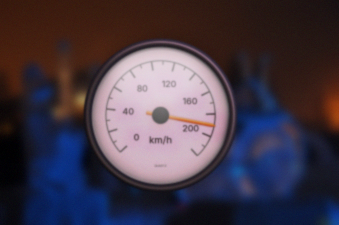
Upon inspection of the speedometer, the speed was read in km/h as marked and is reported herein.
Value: 190 km/h
